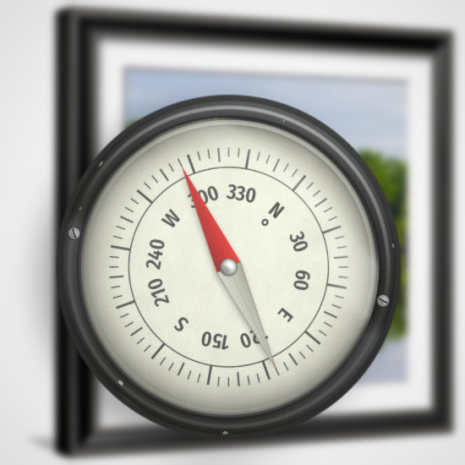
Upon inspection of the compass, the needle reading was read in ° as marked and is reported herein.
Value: 295 °
